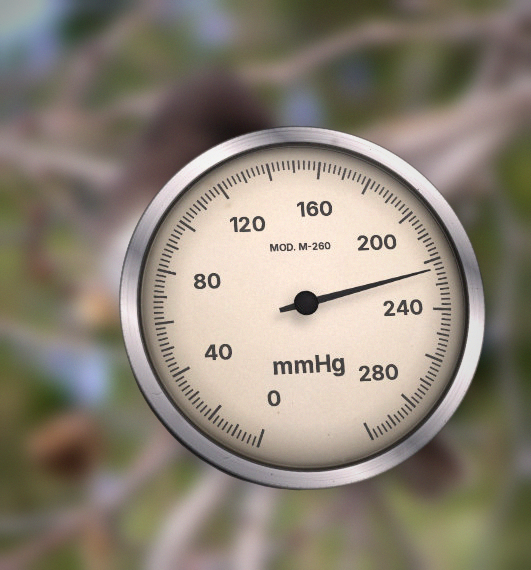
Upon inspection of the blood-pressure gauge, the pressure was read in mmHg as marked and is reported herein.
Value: 224 mmHg
